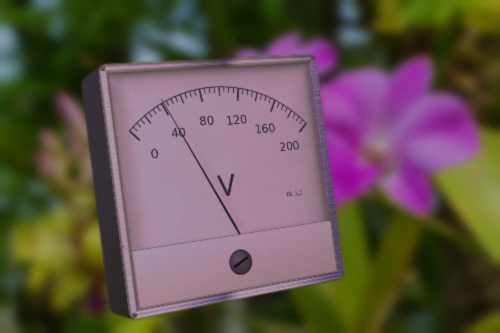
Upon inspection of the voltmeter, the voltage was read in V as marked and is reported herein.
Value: 40 V
